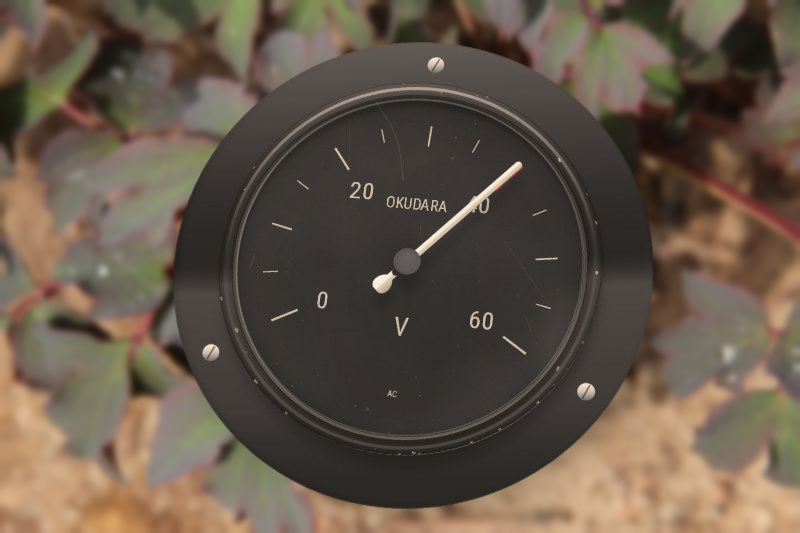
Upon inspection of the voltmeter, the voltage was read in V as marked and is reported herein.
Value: 40 V
